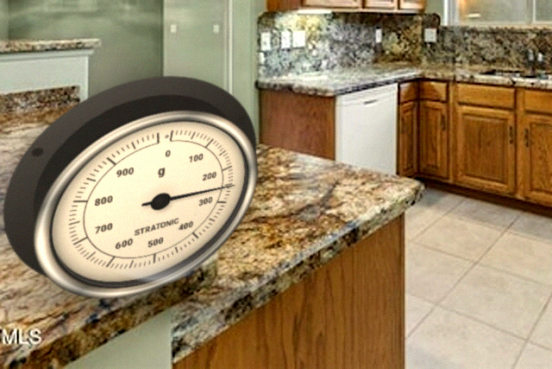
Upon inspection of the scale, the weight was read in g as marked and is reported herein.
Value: 250 g
